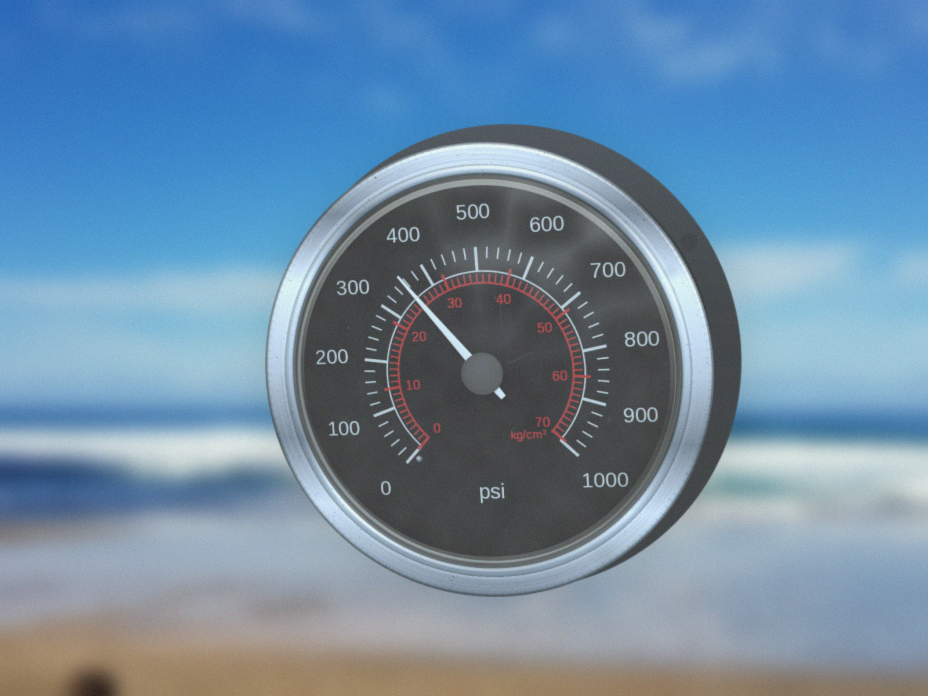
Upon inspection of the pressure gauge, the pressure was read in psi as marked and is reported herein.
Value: 360 psi
